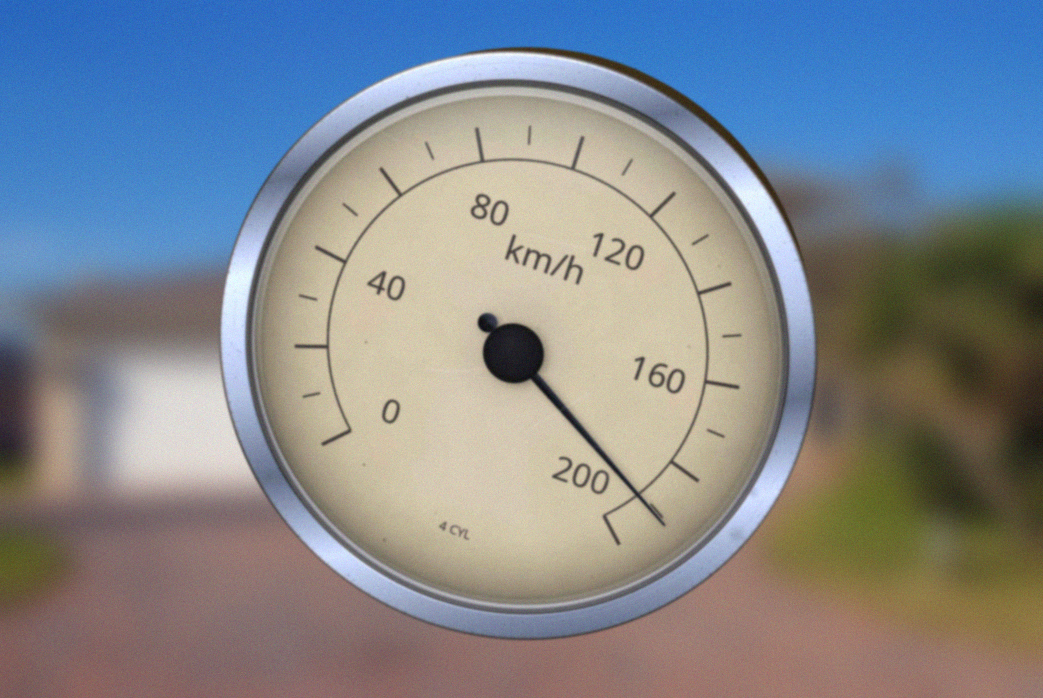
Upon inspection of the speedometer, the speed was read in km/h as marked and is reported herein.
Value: 190 km/h
